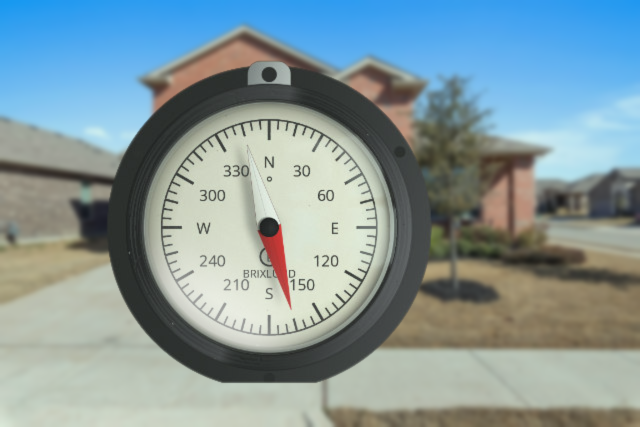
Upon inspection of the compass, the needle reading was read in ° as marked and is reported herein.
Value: 165 °
